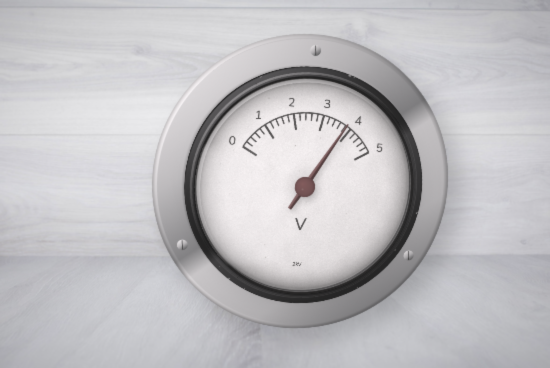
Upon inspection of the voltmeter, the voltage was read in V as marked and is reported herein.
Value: 3.8 V
